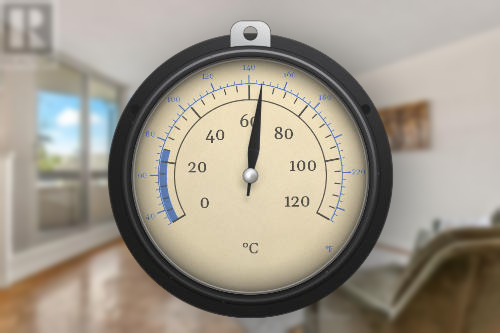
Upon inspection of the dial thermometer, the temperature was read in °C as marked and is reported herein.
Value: 64 °C
